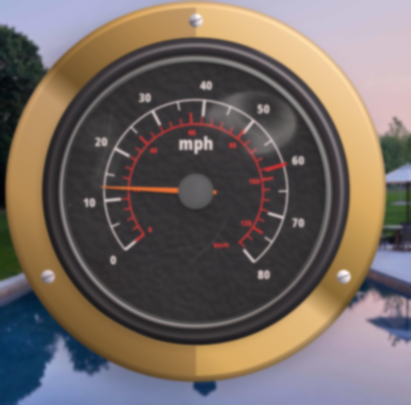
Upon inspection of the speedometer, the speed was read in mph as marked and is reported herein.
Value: 12.5 mph
